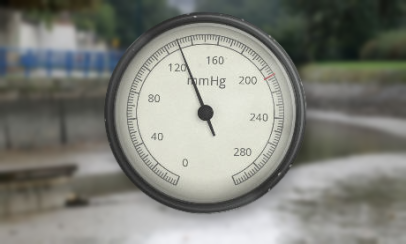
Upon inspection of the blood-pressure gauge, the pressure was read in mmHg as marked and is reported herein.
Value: 130 mmHg
